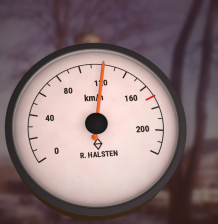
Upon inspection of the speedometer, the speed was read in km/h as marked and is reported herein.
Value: 120 km/h
